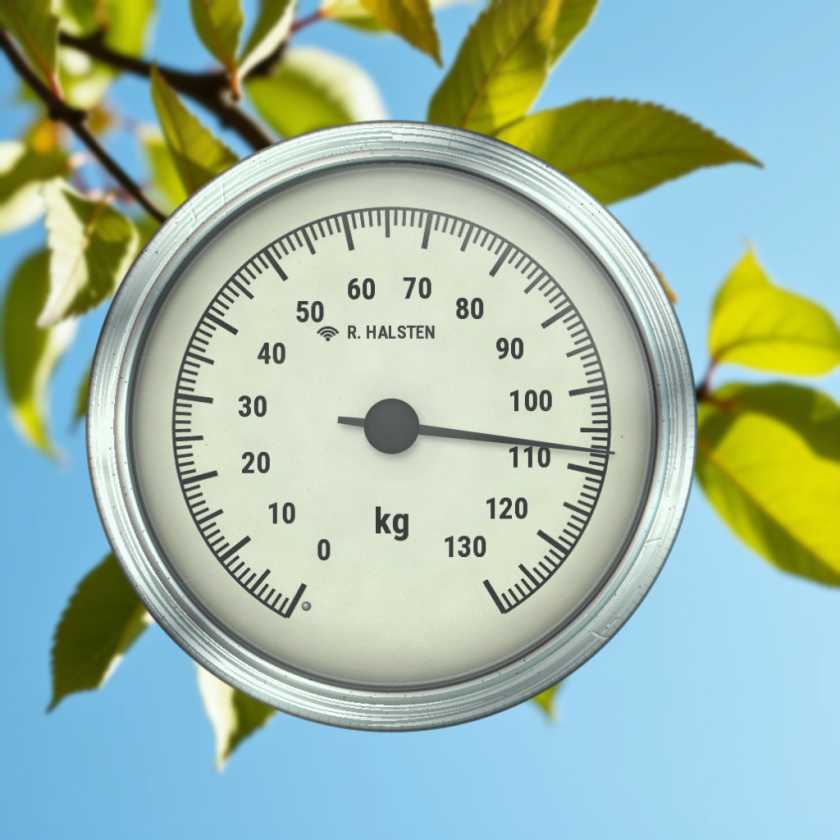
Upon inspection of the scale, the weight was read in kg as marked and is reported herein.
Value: 107.5 kg
